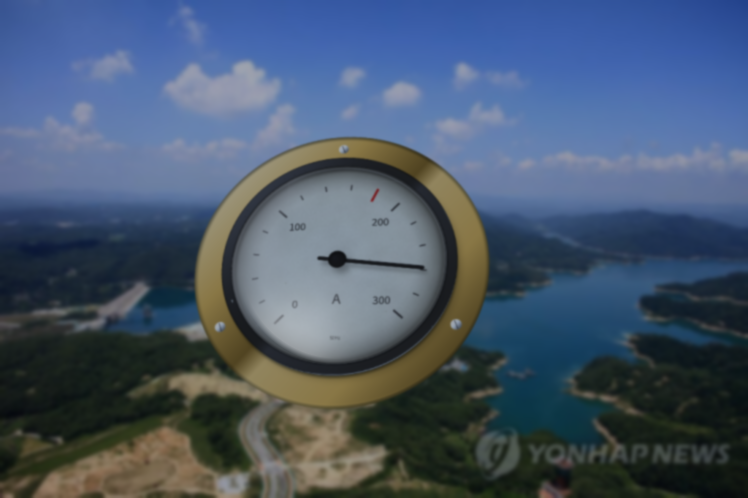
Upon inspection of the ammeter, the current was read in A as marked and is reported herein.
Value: 260 A
